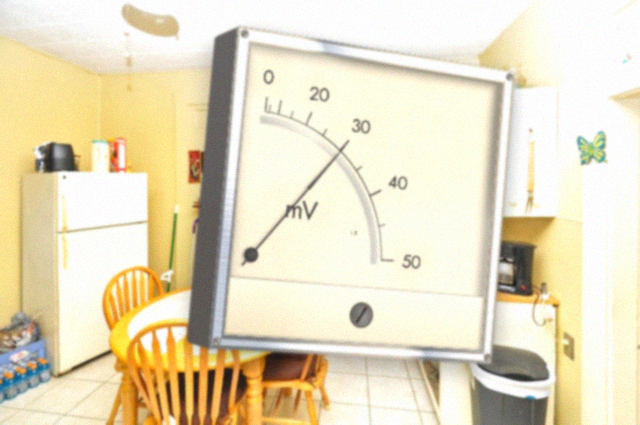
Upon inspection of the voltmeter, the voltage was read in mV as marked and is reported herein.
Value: 30 mV
